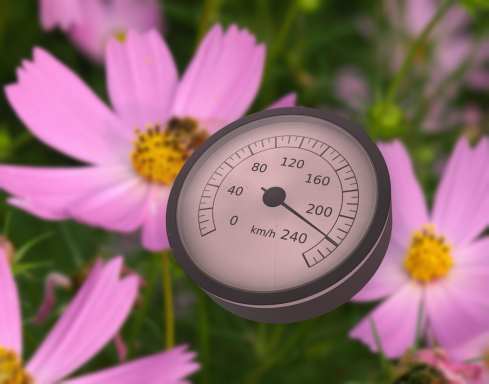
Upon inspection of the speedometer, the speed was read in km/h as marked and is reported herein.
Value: 220 km/h
